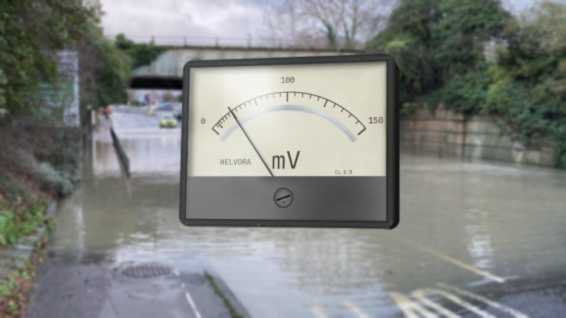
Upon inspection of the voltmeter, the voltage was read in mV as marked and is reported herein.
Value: 50 mV
